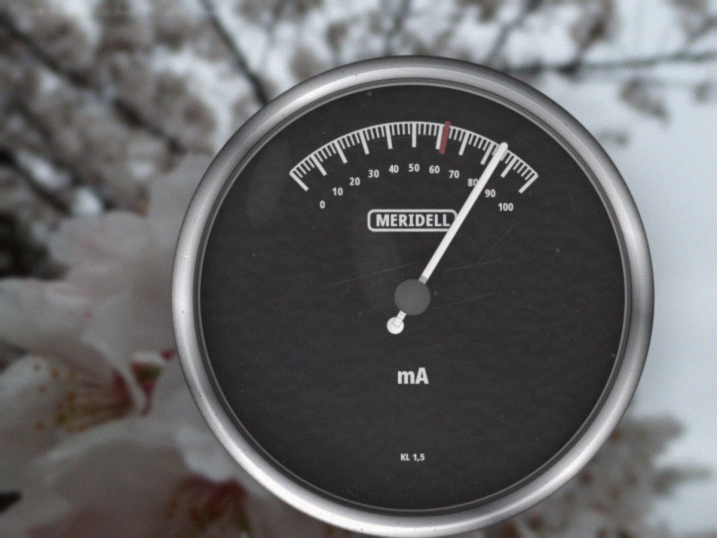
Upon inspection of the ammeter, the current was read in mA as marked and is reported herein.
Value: 84 mA
